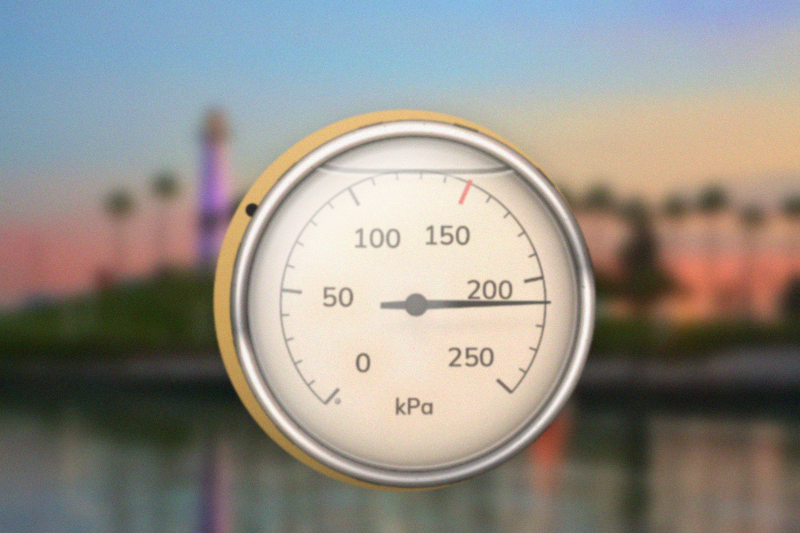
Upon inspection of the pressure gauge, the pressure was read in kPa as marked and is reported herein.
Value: 210 kPa
